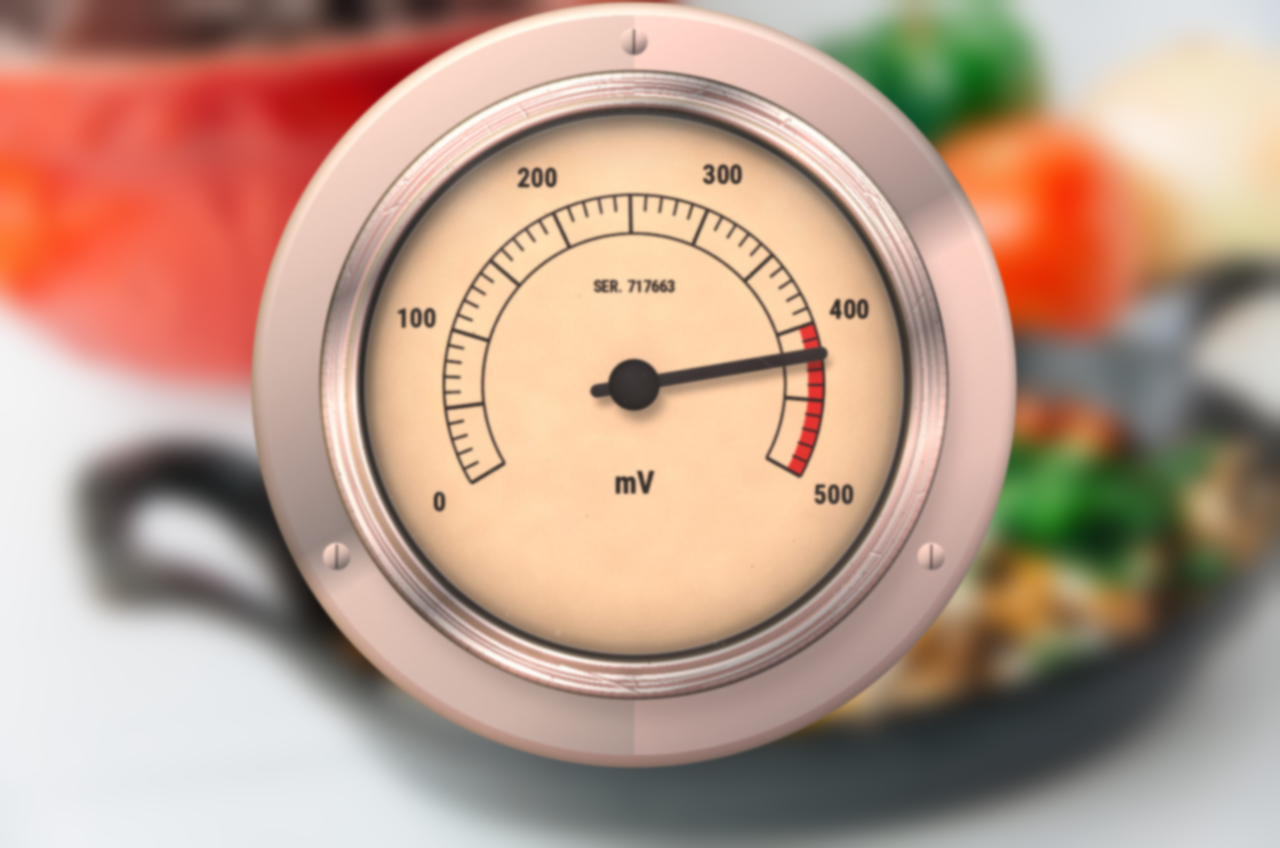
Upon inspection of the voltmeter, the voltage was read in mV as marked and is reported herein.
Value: 420 mV
